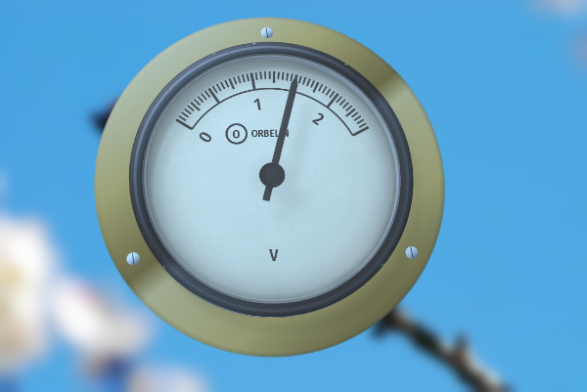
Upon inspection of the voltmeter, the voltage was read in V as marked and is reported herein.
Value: 1.5 V
